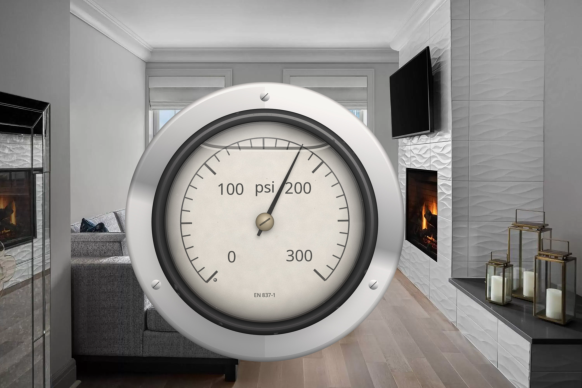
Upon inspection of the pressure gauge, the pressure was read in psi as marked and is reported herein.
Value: 180 psi
